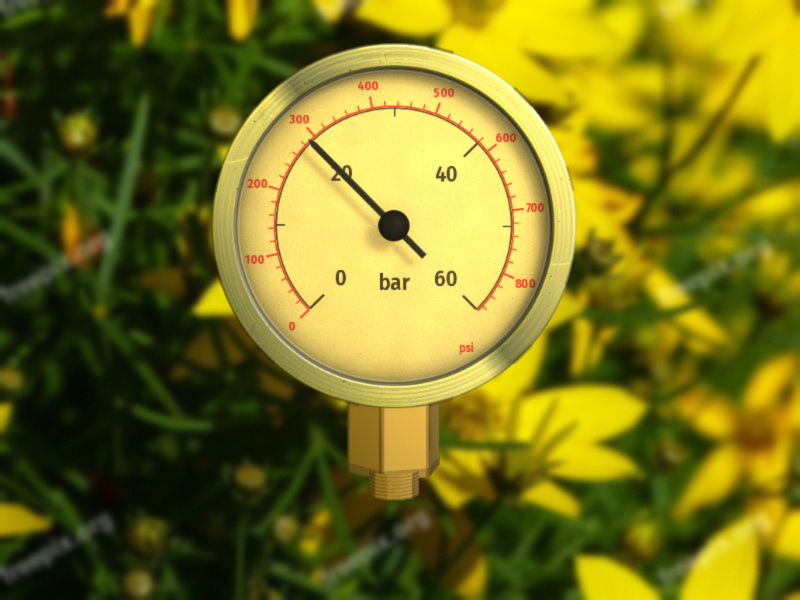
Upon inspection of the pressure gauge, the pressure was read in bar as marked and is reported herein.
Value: 20 bar
